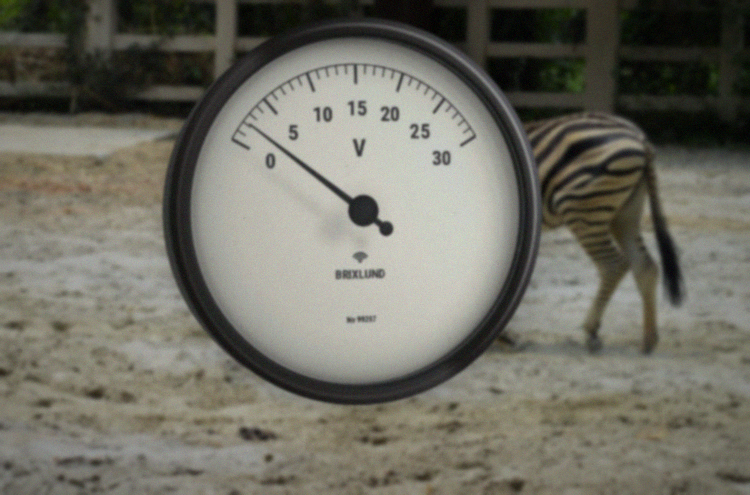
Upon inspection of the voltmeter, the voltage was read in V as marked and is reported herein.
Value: 2 V
